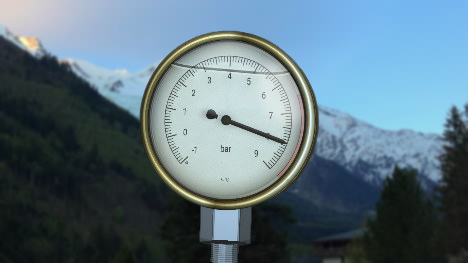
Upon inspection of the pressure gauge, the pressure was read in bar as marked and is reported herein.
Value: 8 bar
